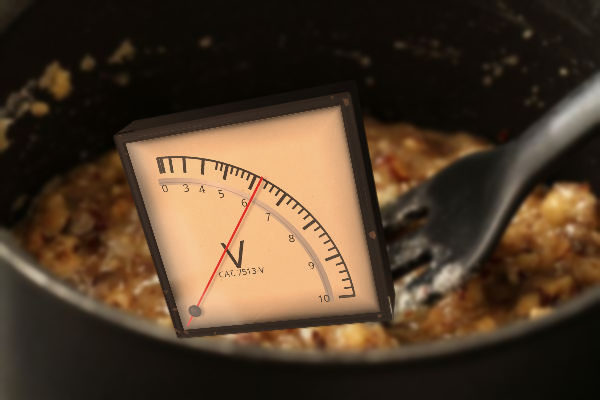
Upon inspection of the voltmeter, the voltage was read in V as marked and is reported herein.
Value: 6.2 V
